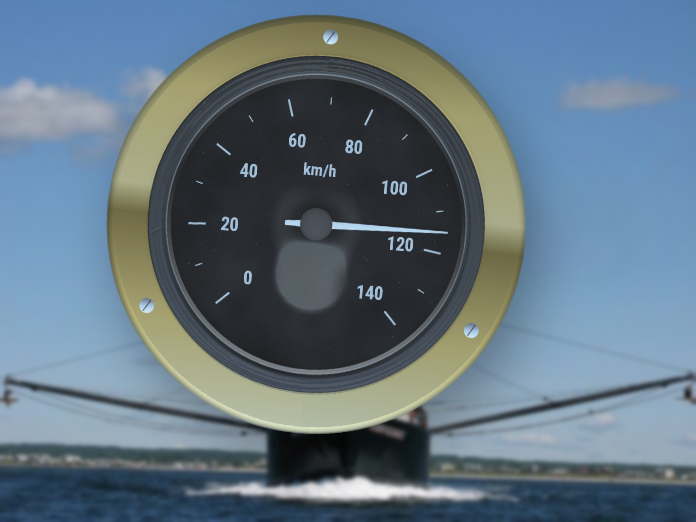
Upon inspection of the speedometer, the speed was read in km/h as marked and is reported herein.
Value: 115 km/h
